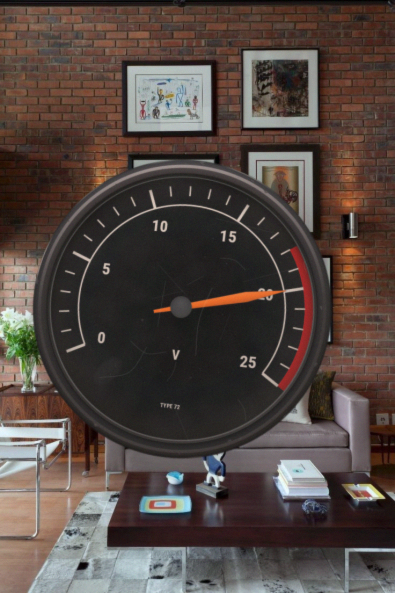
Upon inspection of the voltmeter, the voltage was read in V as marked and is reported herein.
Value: 20 V
